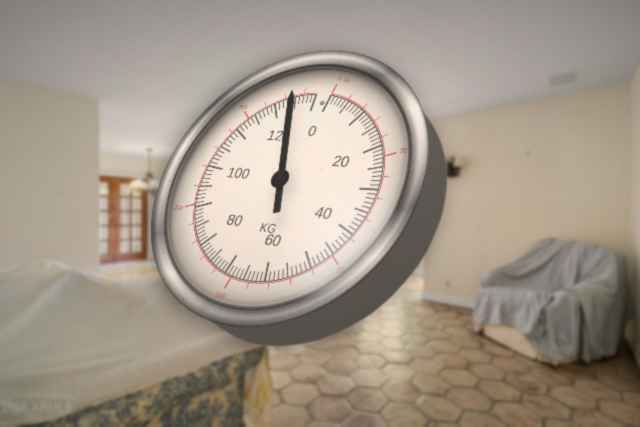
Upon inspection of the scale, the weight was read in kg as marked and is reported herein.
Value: 125 kg
